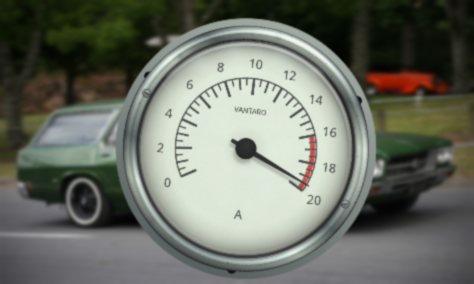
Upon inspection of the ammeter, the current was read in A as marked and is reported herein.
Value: 19.5 A
